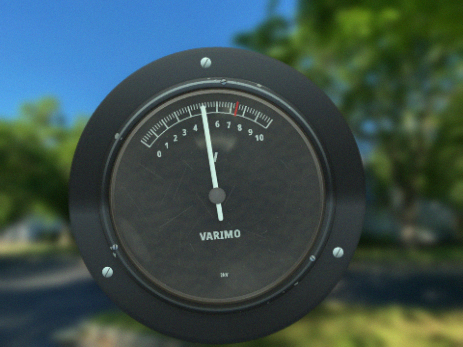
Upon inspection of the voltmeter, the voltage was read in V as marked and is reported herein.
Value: 5 V
